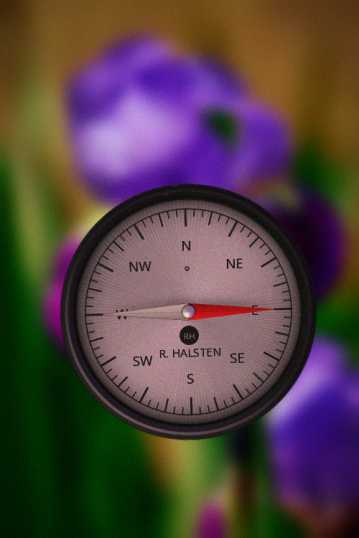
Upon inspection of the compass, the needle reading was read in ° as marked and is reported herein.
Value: 90 °
